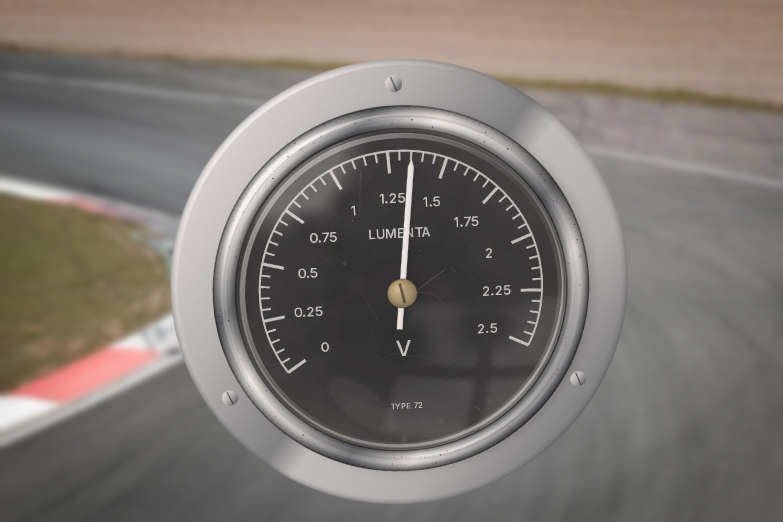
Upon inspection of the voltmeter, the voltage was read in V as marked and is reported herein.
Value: 1.35 V
